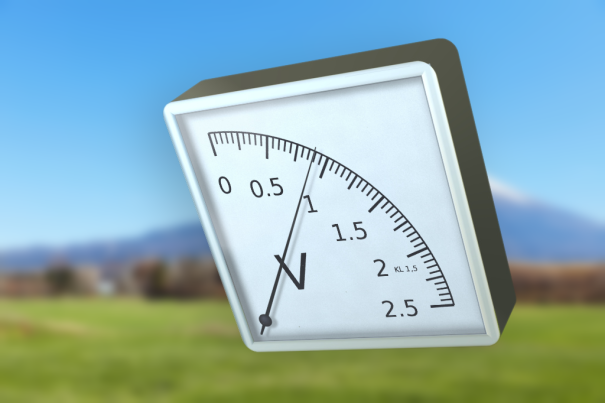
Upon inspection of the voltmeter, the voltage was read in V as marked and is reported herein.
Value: 0.9 V
